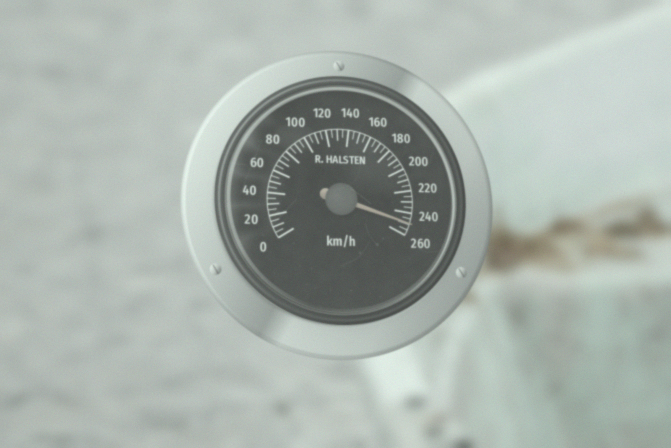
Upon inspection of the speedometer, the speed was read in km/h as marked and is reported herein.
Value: 250 km/h
